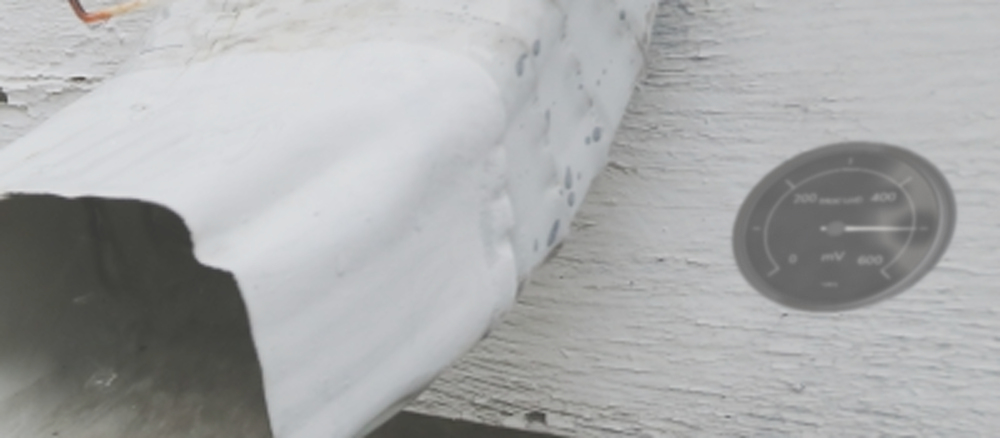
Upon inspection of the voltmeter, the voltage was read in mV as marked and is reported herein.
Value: 500 mV
